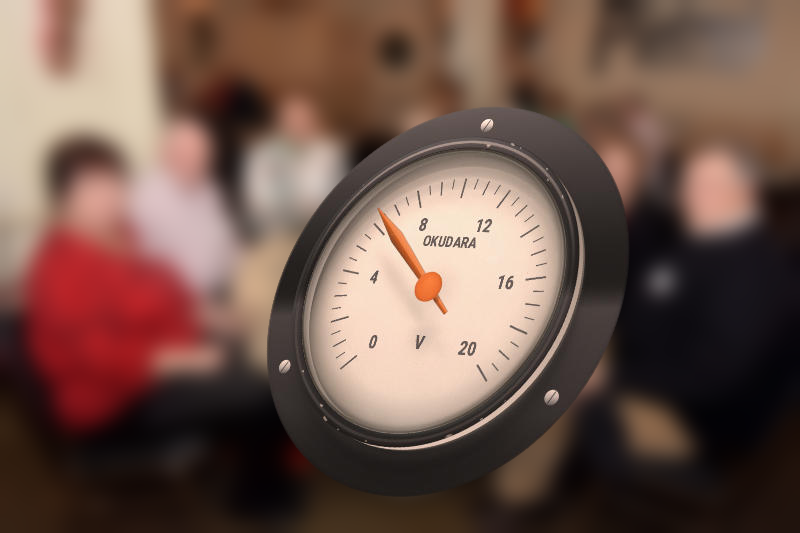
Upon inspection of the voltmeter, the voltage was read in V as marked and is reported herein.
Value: 6.5 V
